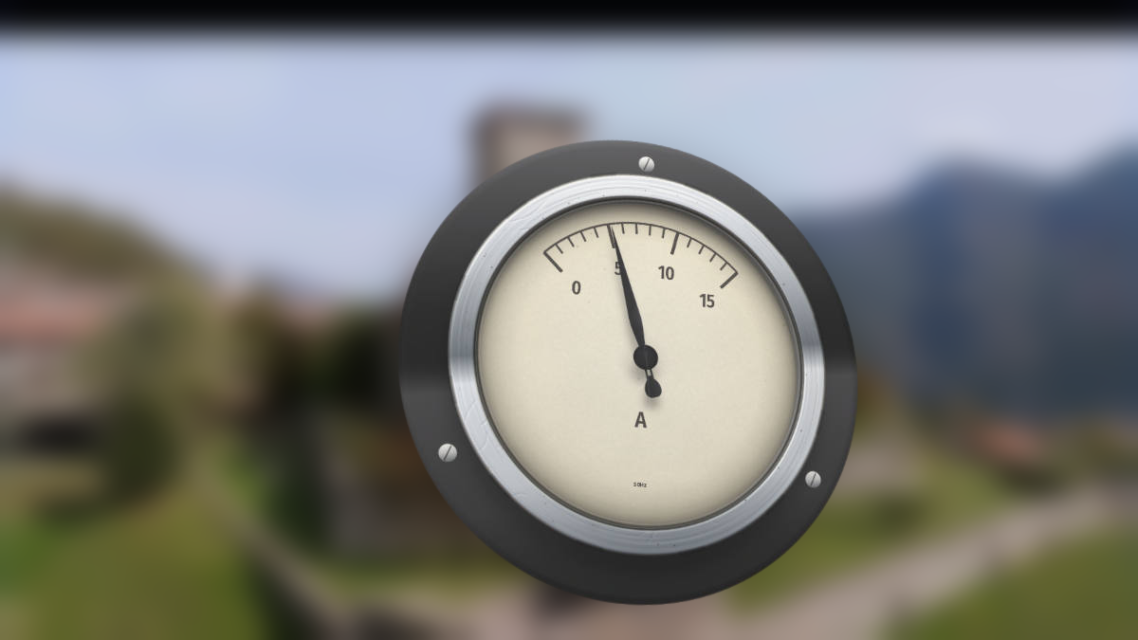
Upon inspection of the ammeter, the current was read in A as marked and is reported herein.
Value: 5 A
